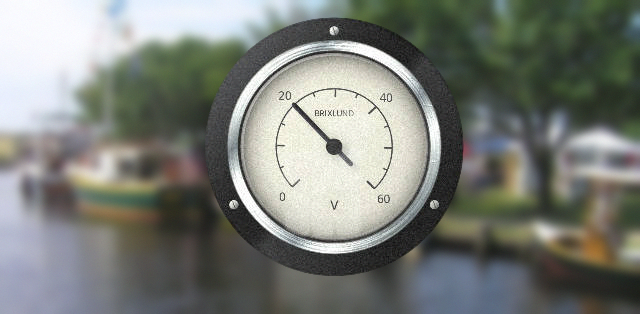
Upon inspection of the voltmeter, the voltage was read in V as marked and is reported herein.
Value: 20 V
